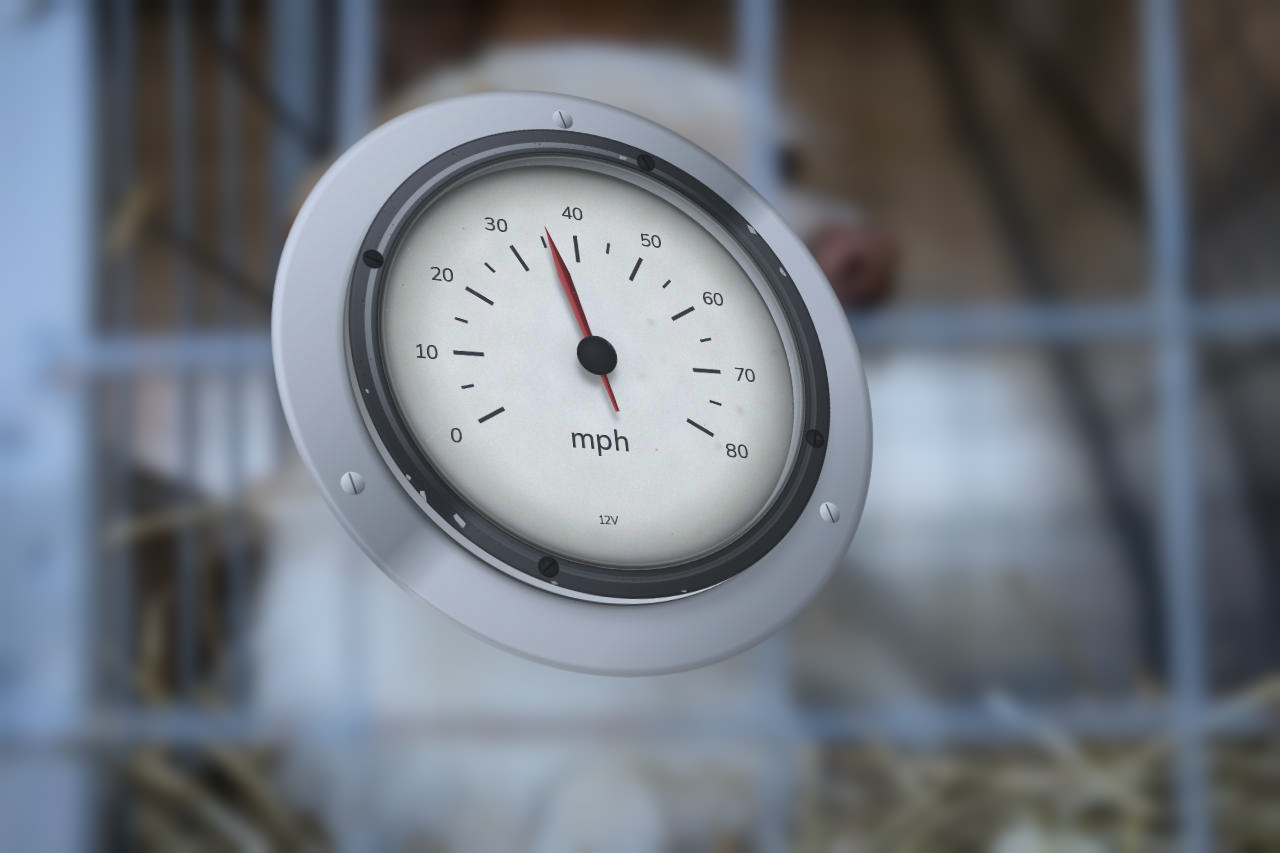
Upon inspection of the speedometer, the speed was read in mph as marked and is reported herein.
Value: 35 mph
